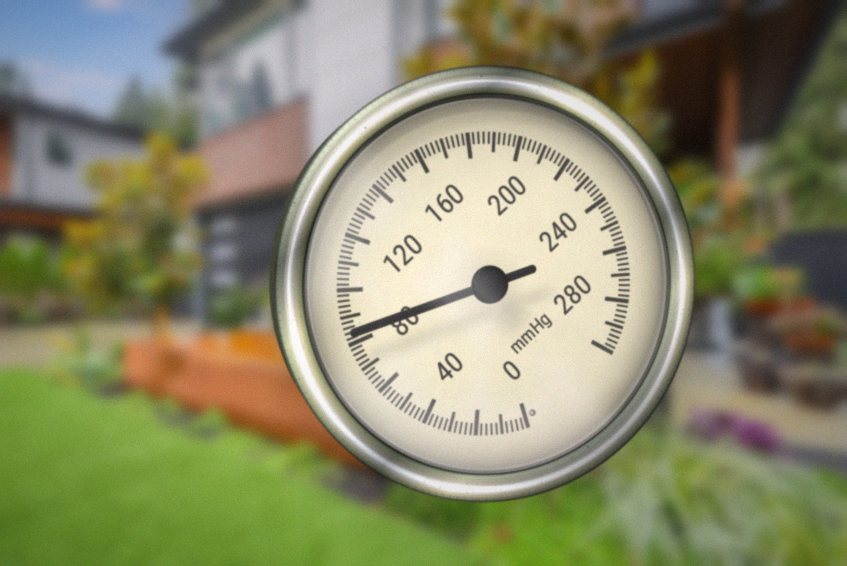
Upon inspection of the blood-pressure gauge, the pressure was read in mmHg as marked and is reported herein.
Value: 84 mmHg
